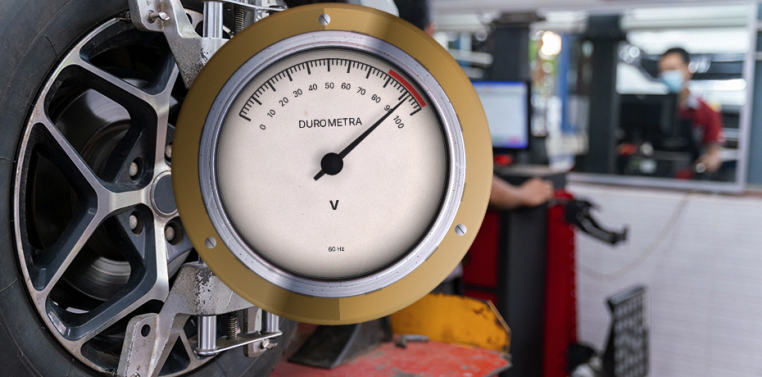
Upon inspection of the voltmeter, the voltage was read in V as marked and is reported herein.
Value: 92 V
